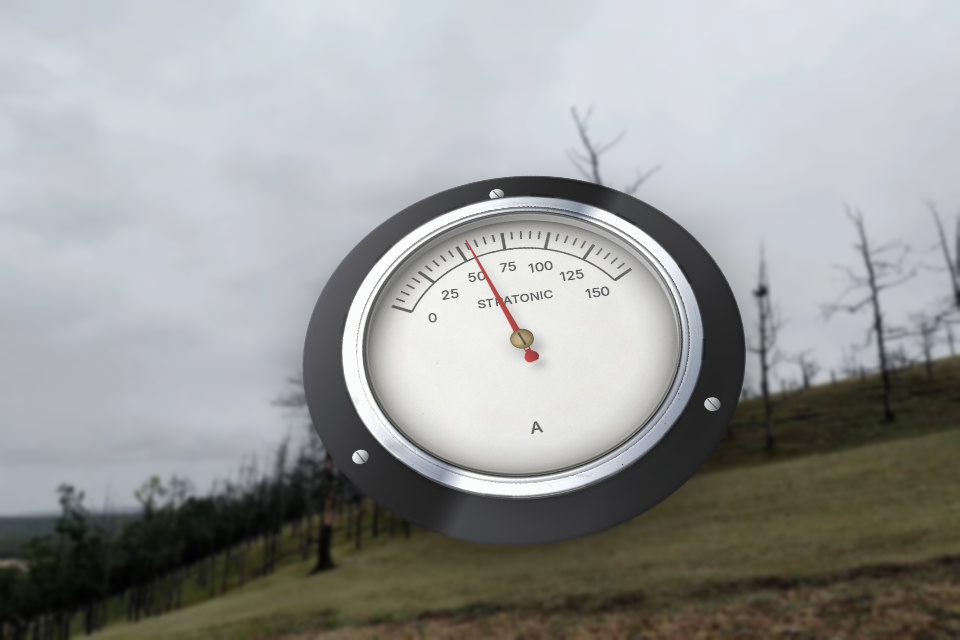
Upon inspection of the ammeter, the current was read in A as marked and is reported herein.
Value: 55 A
